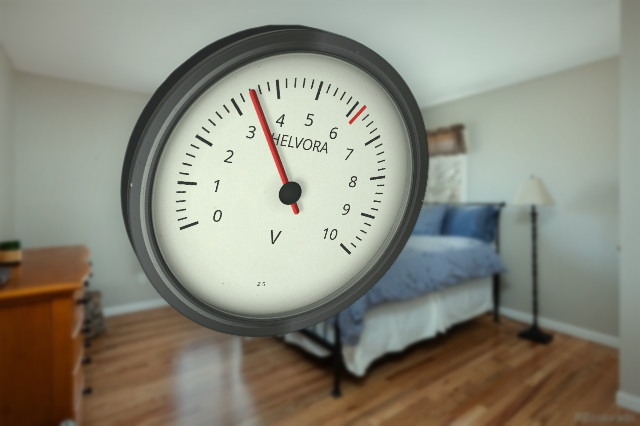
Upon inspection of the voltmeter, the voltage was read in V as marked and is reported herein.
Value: 3.4 V
